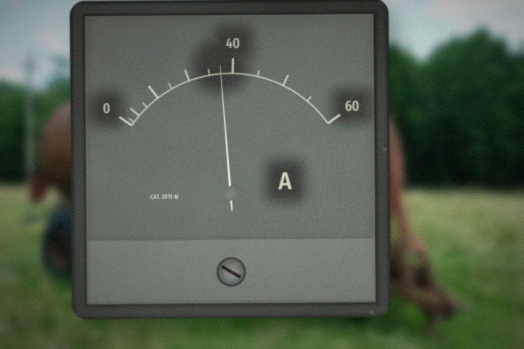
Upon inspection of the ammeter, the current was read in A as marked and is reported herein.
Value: 37.5 A
